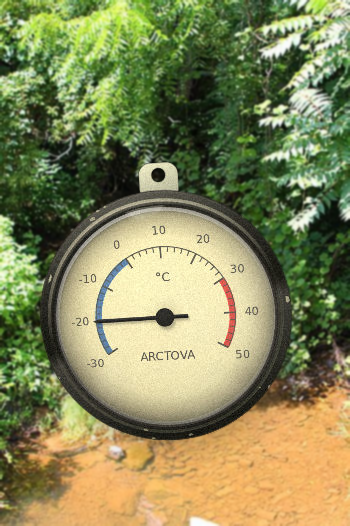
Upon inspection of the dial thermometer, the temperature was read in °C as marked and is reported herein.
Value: -20 °C
